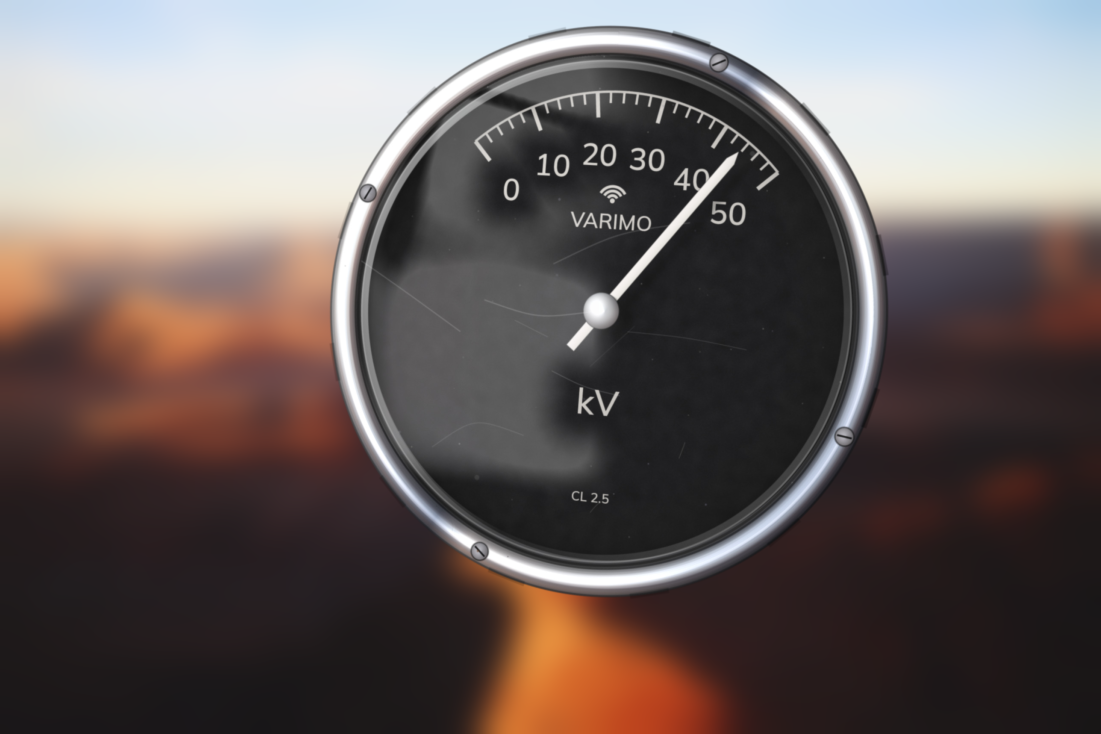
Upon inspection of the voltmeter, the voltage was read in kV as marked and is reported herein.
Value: 44 kV
